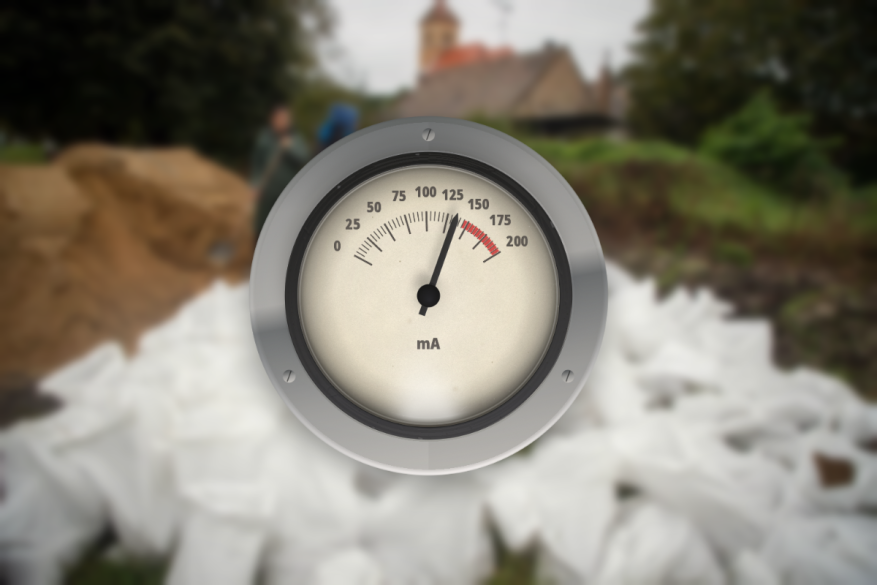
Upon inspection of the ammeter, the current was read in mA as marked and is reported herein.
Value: 135 mA
